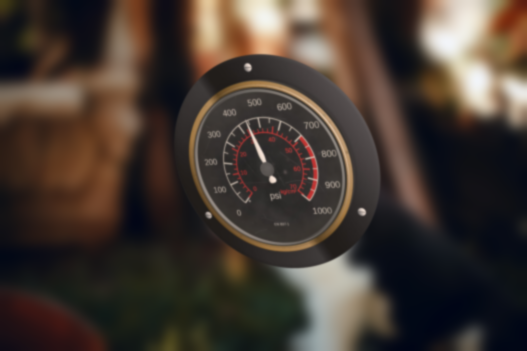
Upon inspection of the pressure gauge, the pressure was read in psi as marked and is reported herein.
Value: 450 psi
